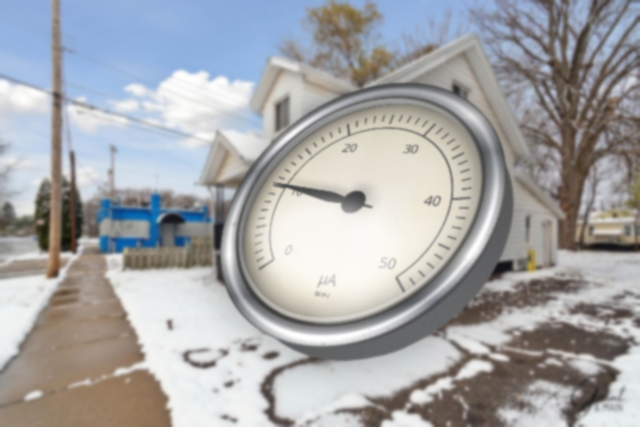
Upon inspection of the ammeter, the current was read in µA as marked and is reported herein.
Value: 10 µA
